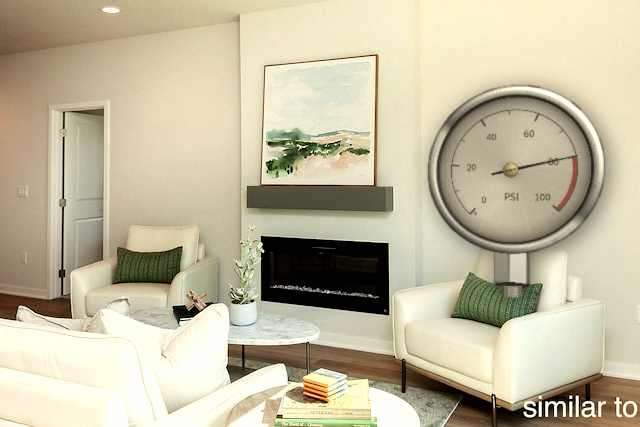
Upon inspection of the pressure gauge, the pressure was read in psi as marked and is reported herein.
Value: 80 psi
